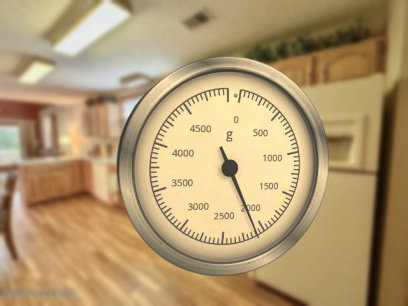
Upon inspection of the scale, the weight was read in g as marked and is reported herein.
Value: 2100 g
